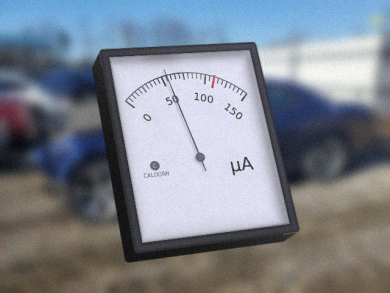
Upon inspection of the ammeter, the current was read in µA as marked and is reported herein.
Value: 55 µA
